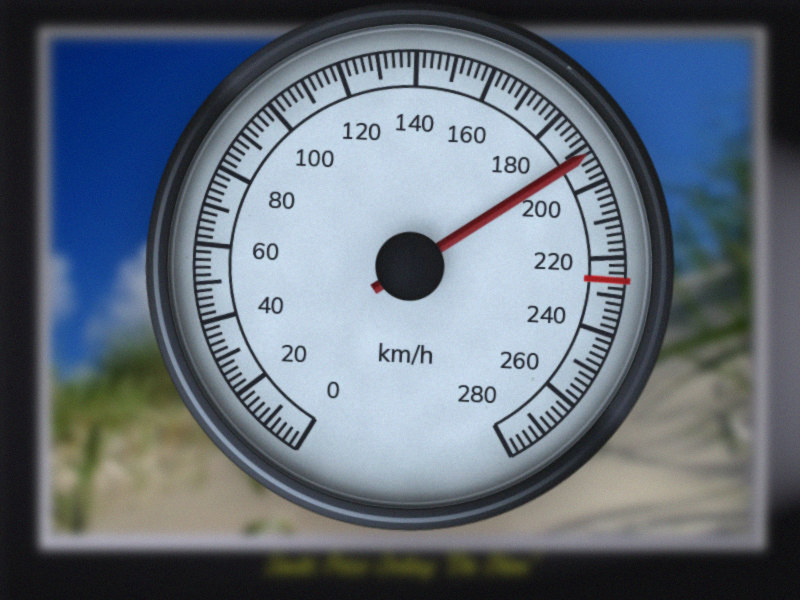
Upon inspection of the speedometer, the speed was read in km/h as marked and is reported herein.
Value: 192 km/h
